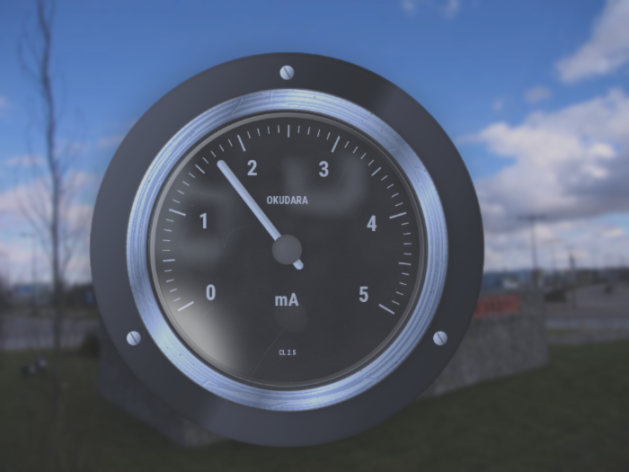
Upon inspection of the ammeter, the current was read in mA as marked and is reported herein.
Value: 1.7 mA
